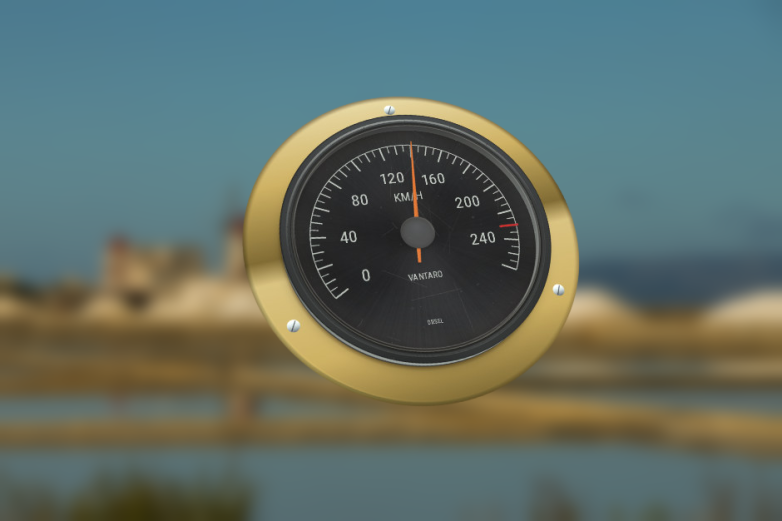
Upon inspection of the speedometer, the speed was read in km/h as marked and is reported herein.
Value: 140 km/h
